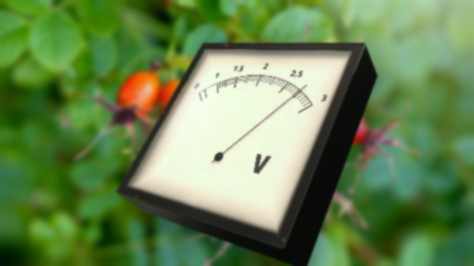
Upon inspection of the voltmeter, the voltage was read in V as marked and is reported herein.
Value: 2.75 V
